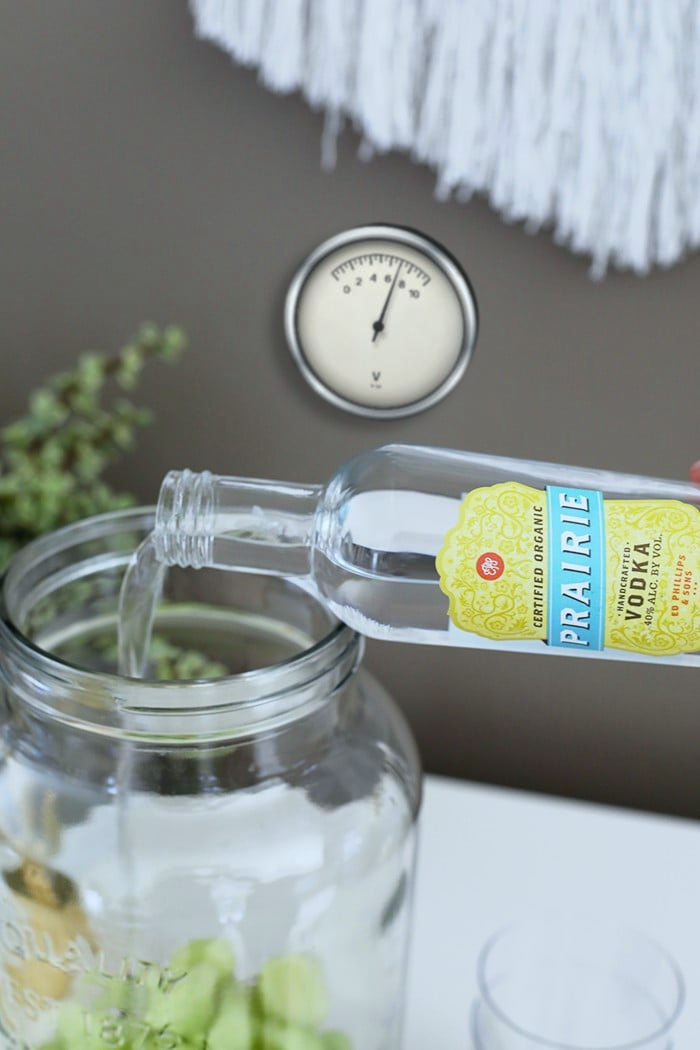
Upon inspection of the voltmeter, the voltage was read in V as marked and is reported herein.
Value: 7 V
